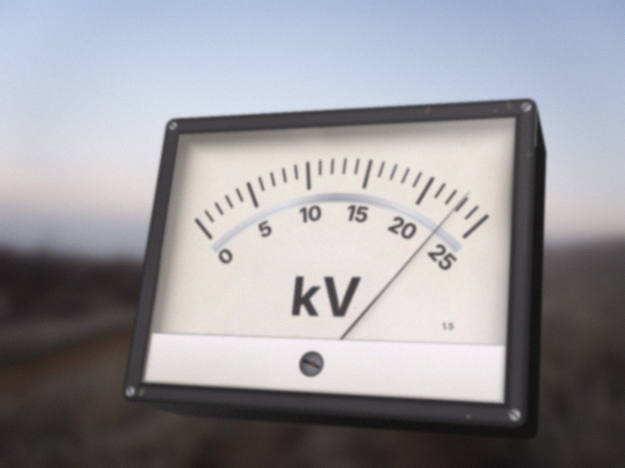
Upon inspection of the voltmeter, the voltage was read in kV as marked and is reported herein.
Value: 23 kV
